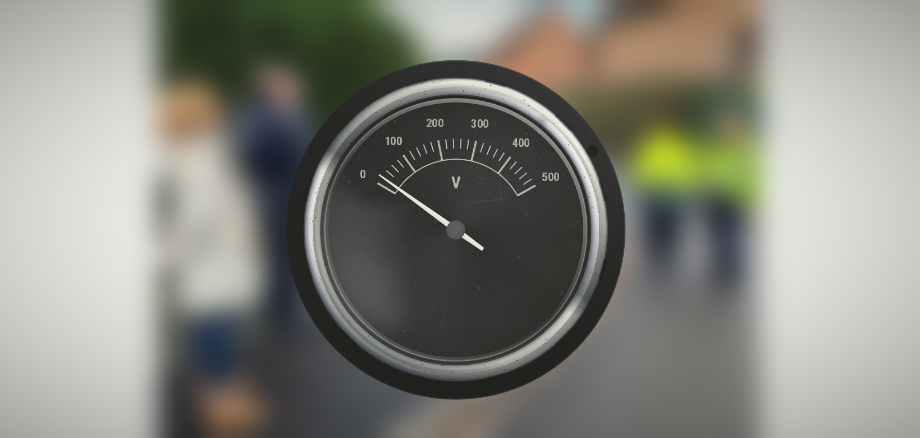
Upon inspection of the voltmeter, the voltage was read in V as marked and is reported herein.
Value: 20 V
